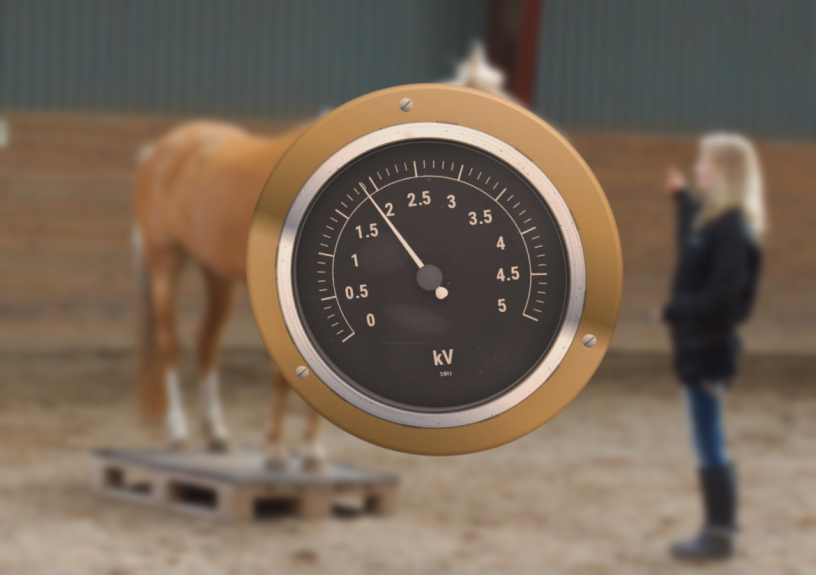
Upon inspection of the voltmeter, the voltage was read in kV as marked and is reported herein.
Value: 1.9 kV
